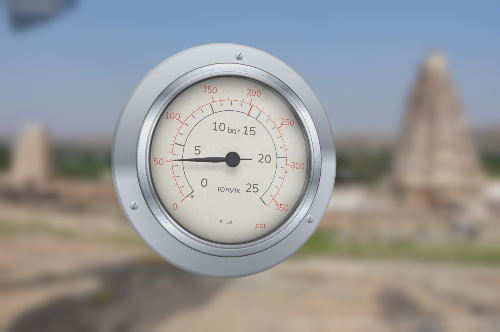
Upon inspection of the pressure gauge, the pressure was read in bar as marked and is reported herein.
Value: 3.5 bar
